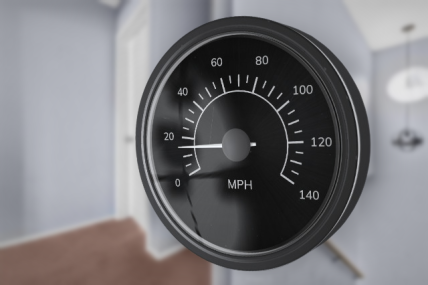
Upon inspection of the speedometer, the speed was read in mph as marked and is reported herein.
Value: 15 mph
